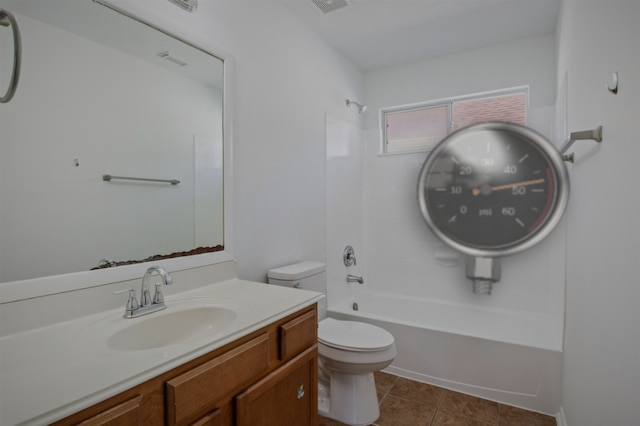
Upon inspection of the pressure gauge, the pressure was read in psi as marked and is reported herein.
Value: 47.5 psi
